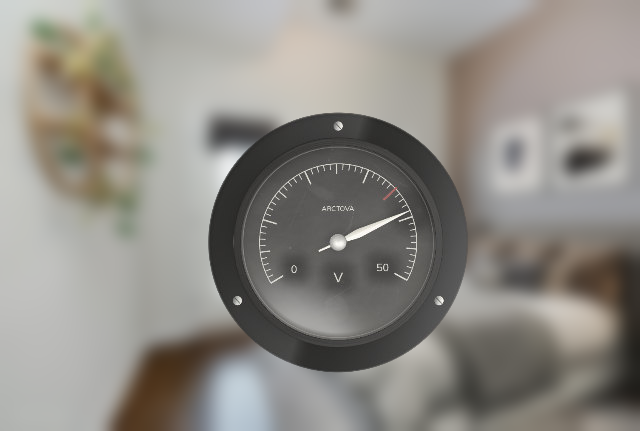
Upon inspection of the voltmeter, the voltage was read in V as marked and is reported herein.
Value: 39 V
